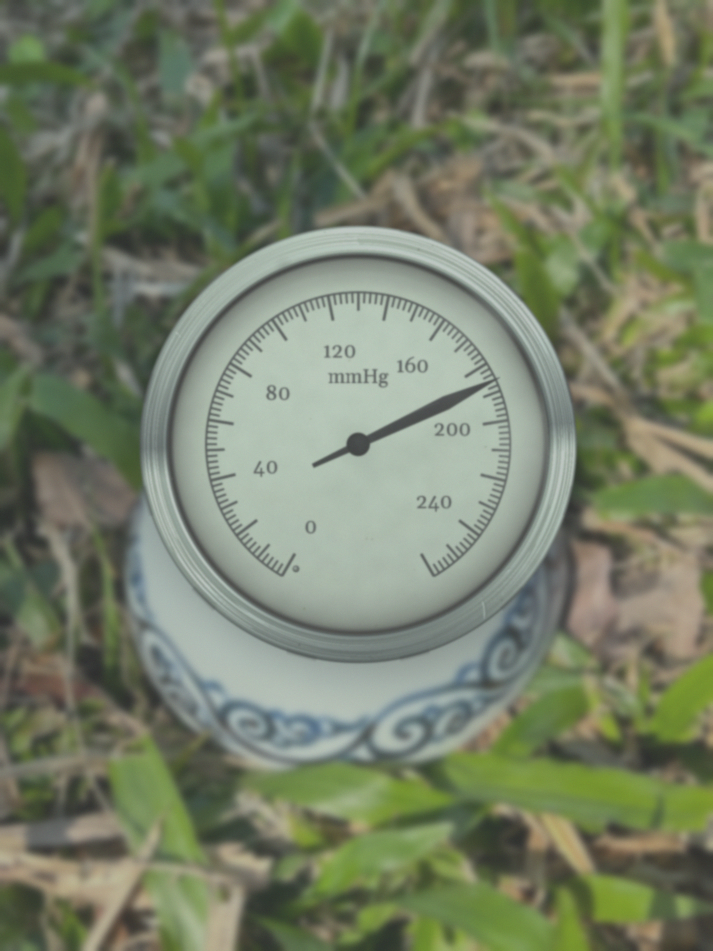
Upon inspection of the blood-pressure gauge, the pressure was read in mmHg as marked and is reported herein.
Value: 186 mmHg
